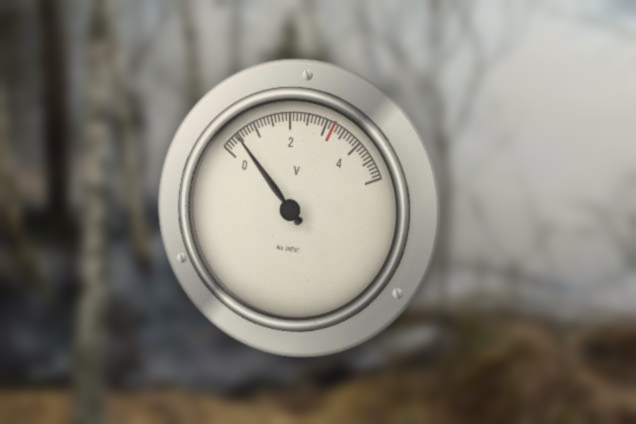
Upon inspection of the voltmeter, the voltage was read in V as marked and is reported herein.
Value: 0.5 V
